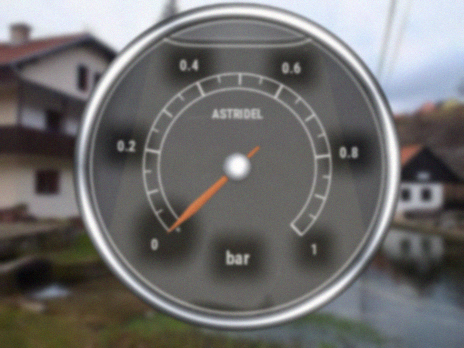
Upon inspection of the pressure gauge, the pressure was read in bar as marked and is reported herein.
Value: 0 bar
